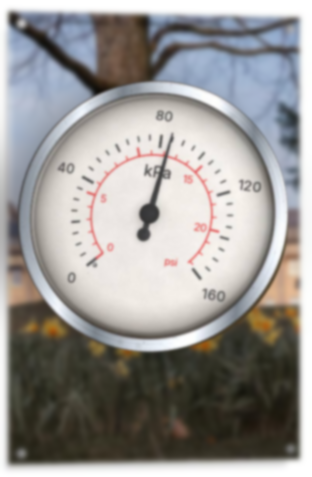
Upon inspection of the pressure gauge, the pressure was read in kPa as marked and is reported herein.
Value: 85 kPa
